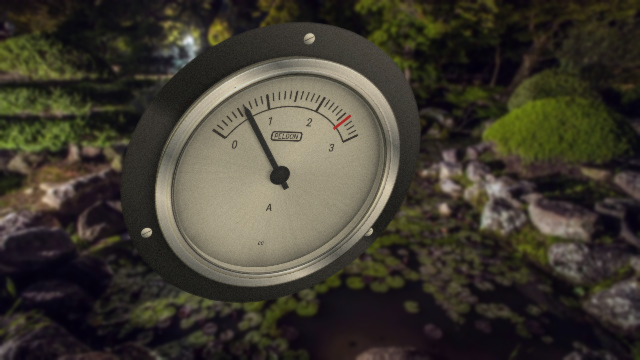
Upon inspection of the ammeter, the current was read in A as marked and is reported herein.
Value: 0.6 A
